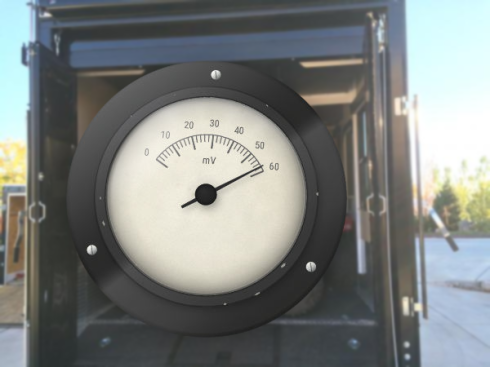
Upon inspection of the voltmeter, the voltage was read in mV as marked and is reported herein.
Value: 58 mV
